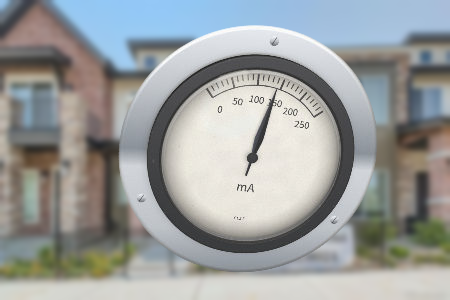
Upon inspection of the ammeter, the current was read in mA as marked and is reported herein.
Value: 140 mA
